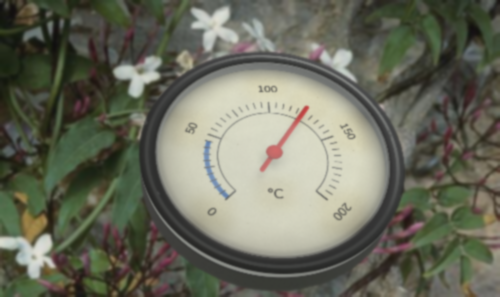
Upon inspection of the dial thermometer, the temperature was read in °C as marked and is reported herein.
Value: 125 °C
